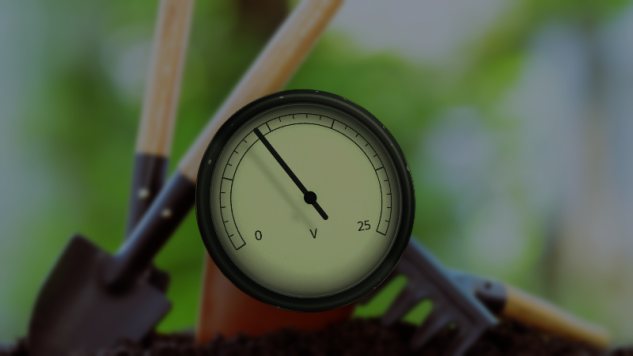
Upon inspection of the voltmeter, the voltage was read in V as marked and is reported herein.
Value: 9 V
